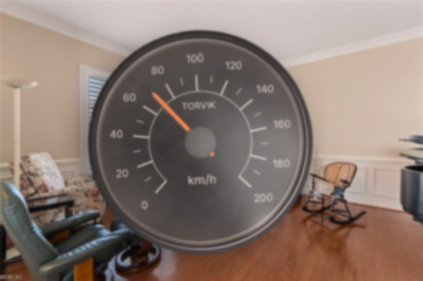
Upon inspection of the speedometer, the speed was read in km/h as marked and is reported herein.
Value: 70 km/h
